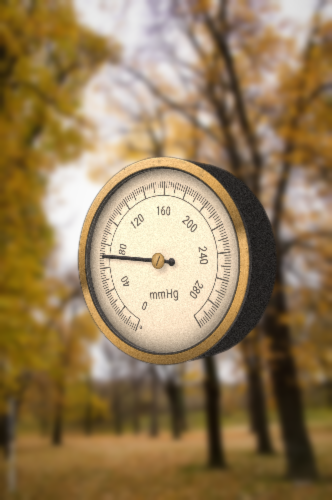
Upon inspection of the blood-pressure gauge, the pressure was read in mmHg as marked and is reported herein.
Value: 70 mmHg
